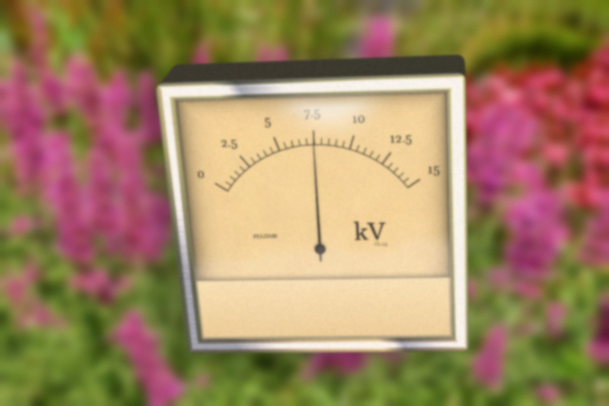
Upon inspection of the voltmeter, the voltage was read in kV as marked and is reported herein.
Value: 7.5 kV
